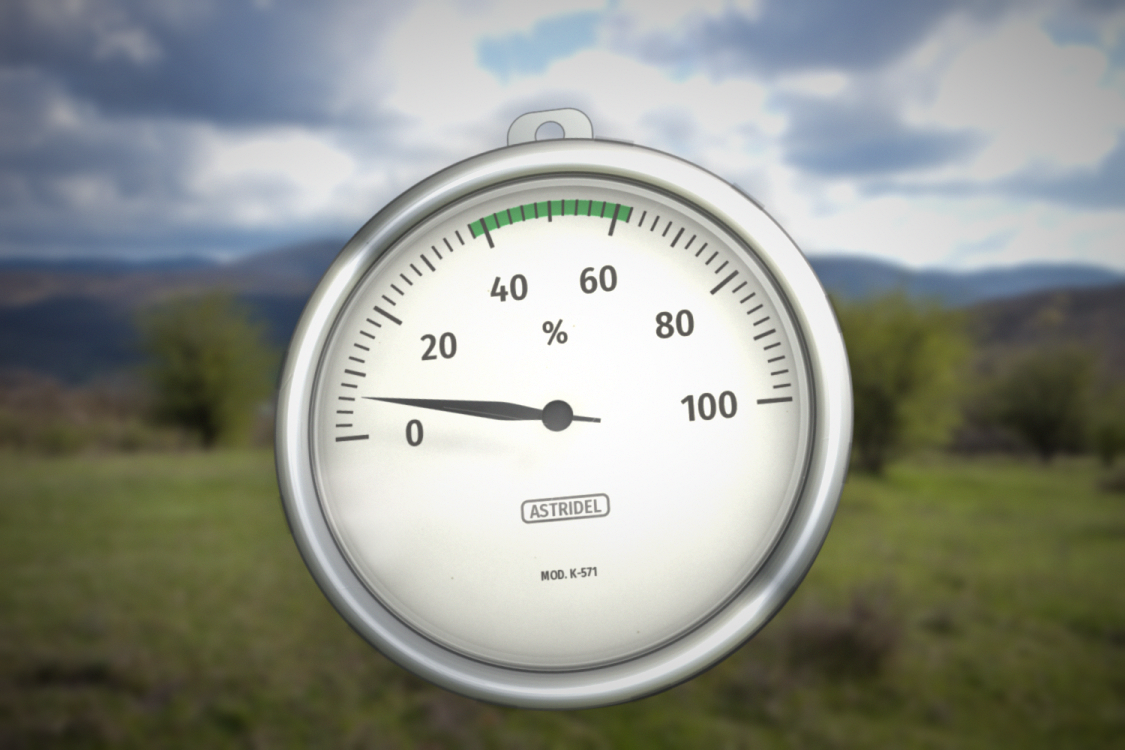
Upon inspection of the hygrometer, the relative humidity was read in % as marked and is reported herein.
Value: 6 %
